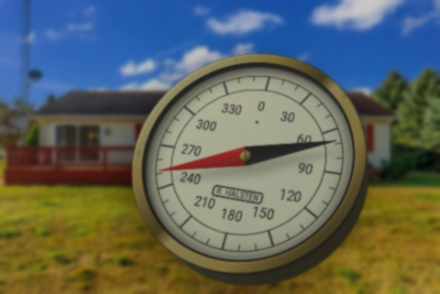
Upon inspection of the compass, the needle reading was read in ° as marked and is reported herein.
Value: 250 °
